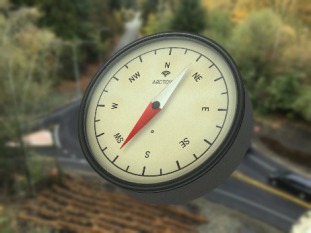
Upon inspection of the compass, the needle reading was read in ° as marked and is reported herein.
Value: 210 °
